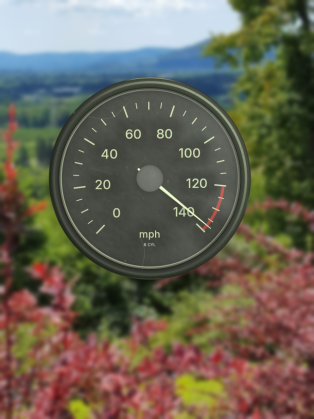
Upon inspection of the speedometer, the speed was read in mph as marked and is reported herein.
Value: 137.5 mph
